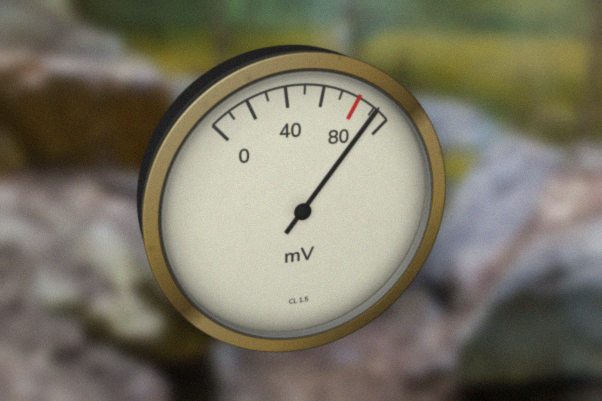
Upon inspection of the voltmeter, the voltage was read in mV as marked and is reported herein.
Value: 90 mV
